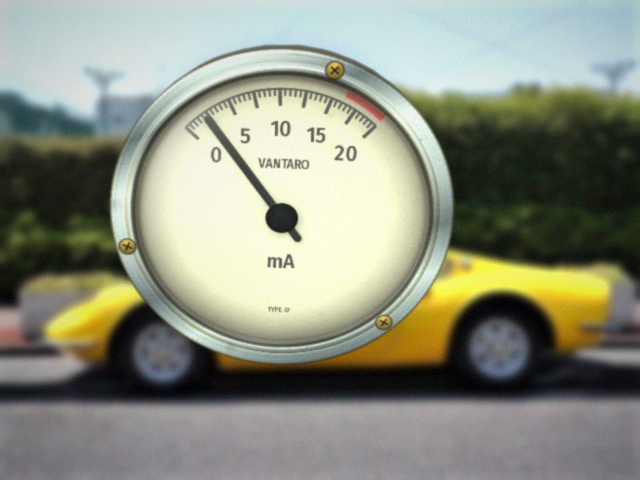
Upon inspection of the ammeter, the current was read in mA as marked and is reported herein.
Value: 2.5 mA
